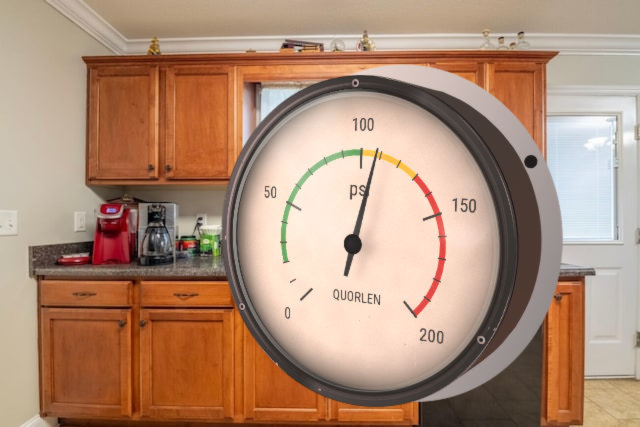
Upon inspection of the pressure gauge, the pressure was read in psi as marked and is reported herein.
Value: 110 psi
